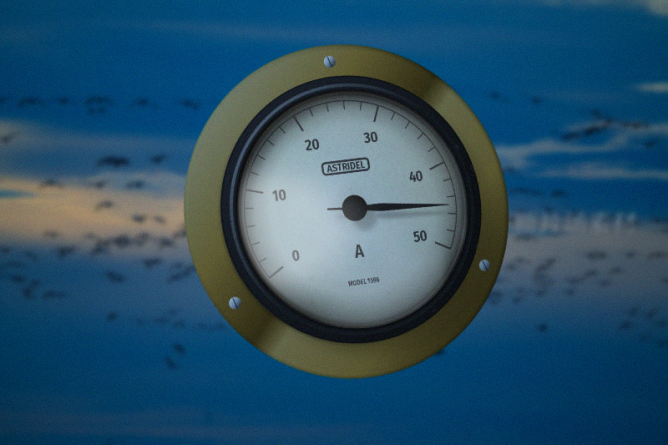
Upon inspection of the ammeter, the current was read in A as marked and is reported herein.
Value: 45 A
